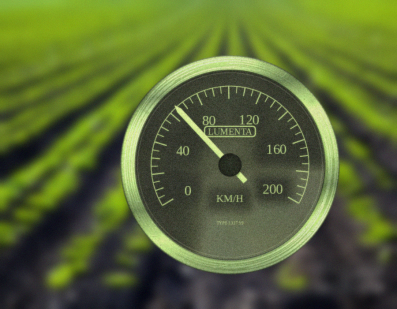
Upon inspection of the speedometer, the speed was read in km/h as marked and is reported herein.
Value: 65 km/h
